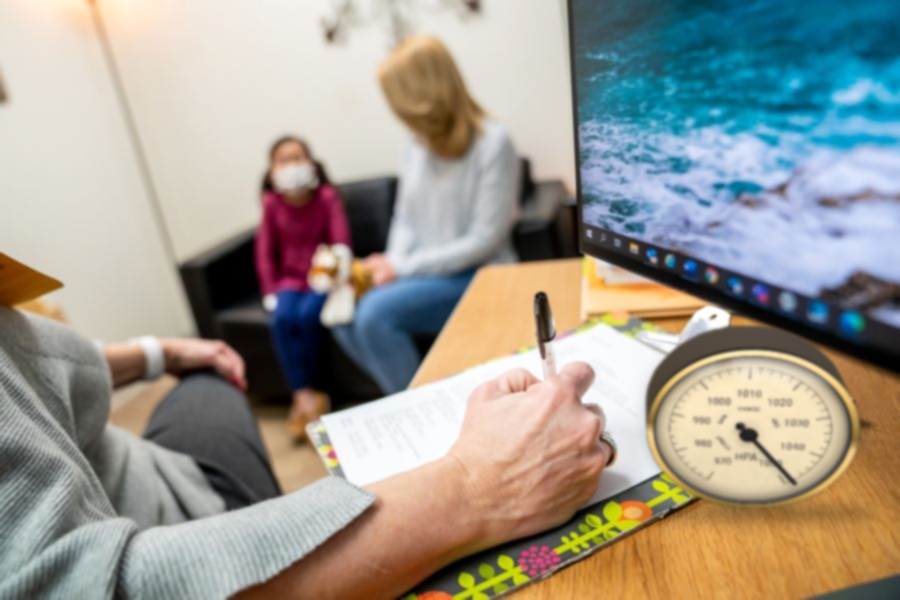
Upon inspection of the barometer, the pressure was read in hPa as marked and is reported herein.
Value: 1048 hPa
